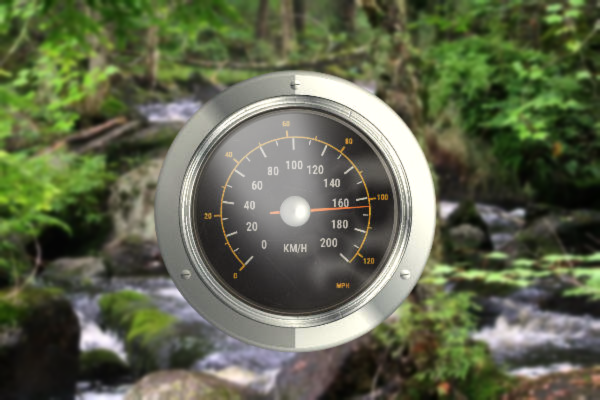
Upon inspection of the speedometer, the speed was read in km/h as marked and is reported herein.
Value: 165 km/h
